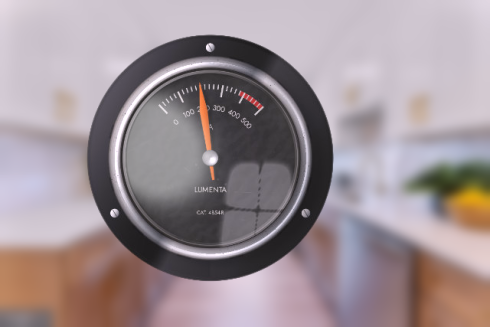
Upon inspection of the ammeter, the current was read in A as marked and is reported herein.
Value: 200 A
